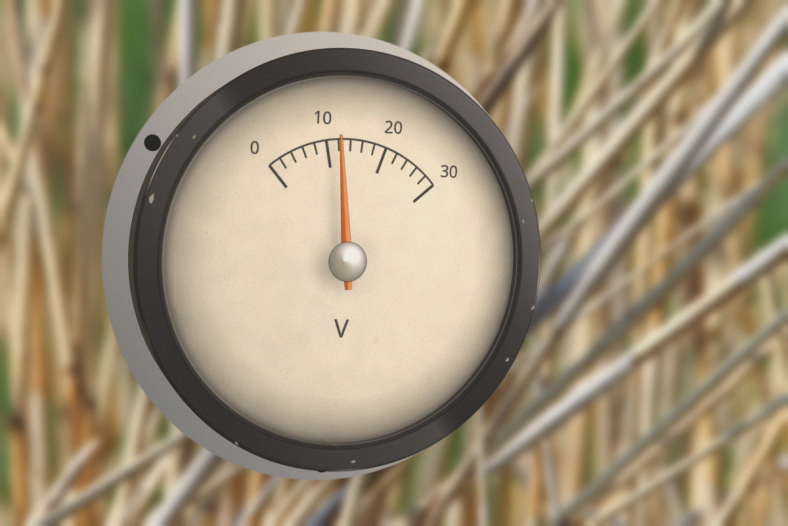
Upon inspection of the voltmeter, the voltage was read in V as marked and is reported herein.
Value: 12 V
